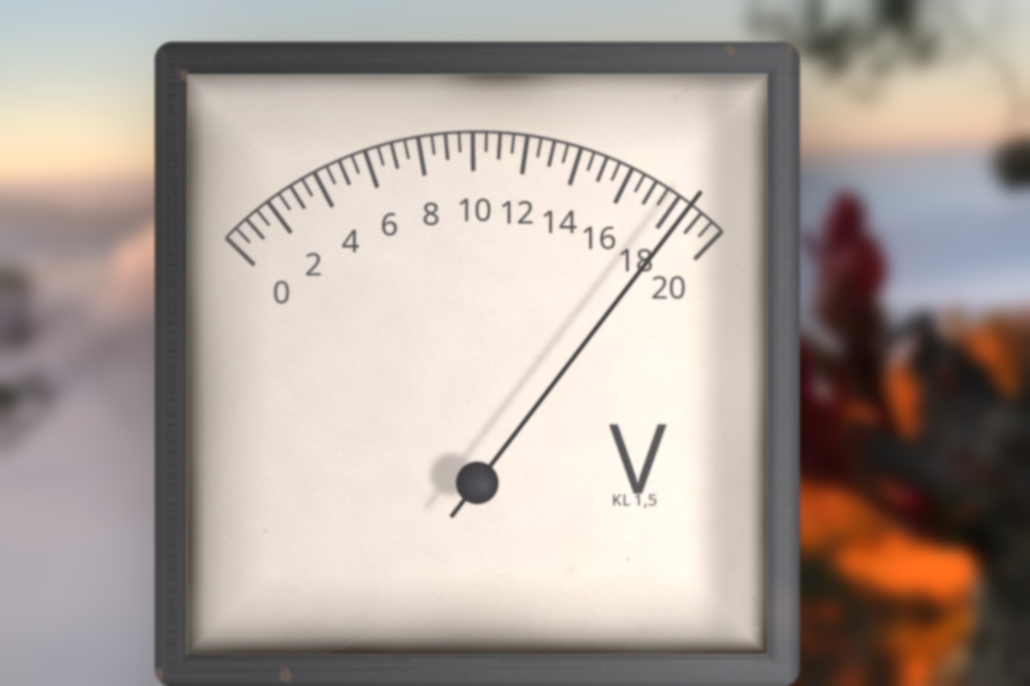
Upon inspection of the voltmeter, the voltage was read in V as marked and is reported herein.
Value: 18.5 V
